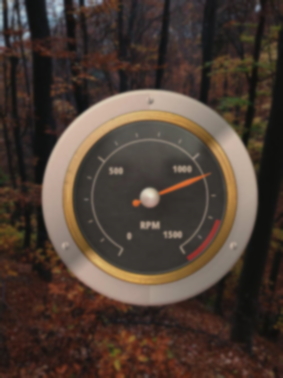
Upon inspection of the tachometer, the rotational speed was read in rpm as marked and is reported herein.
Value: 1100 rpm
